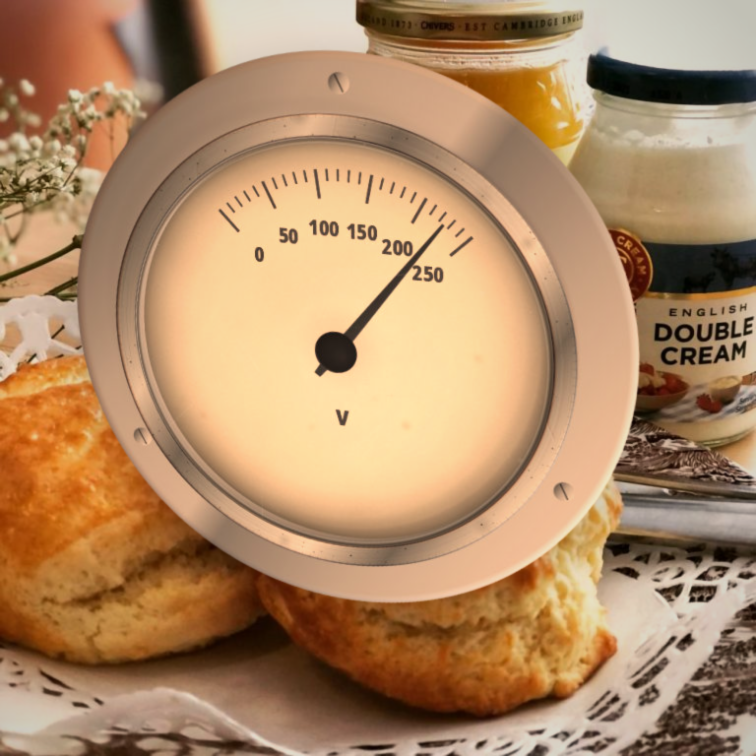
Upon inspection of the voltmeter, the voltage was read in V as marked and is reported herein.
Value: 225 V
